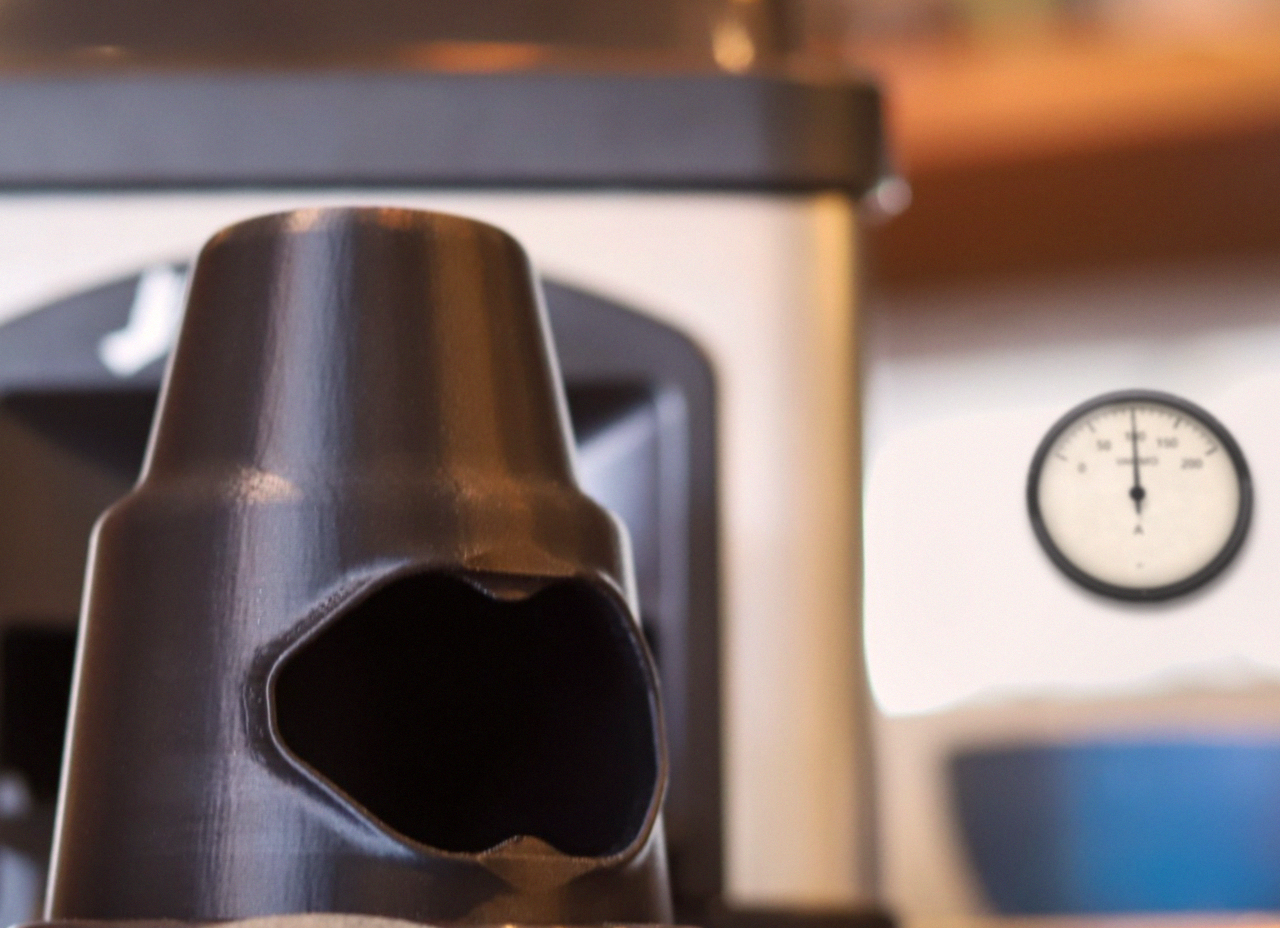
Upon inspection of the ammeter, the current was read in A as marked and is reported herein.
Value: 100 A
